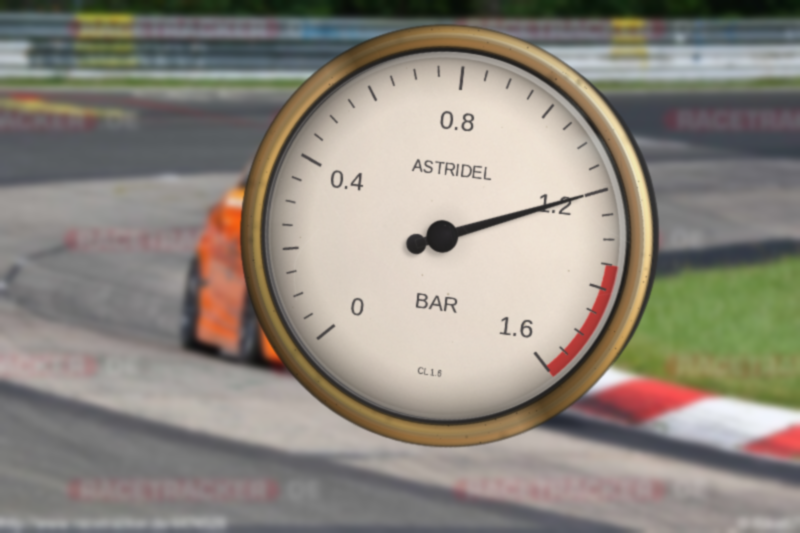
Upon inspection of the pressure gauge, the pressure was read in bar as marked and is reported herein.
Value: 1.2 bar
